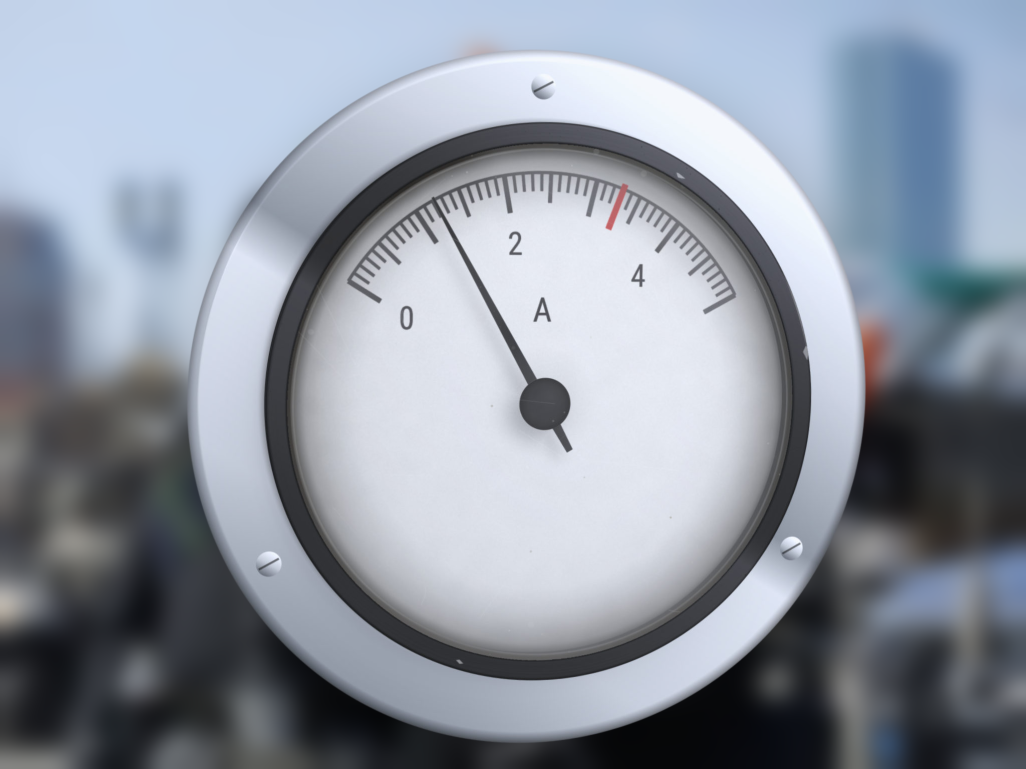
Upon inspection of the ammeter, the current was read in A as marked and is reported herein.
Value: 1.2 A
